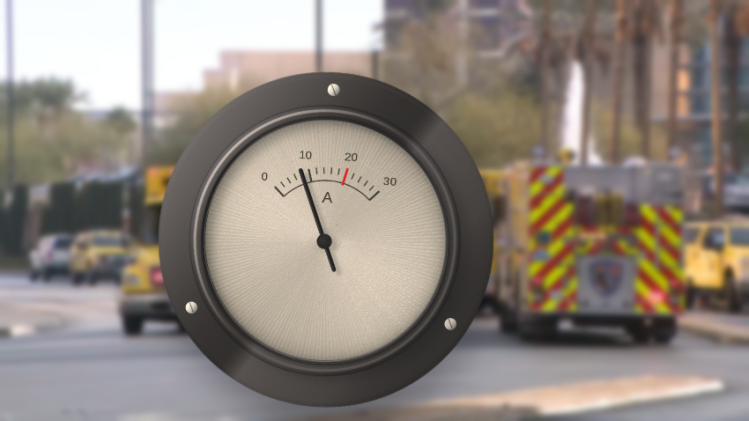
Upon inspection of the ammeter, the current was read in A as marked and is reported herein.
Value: 8 A
